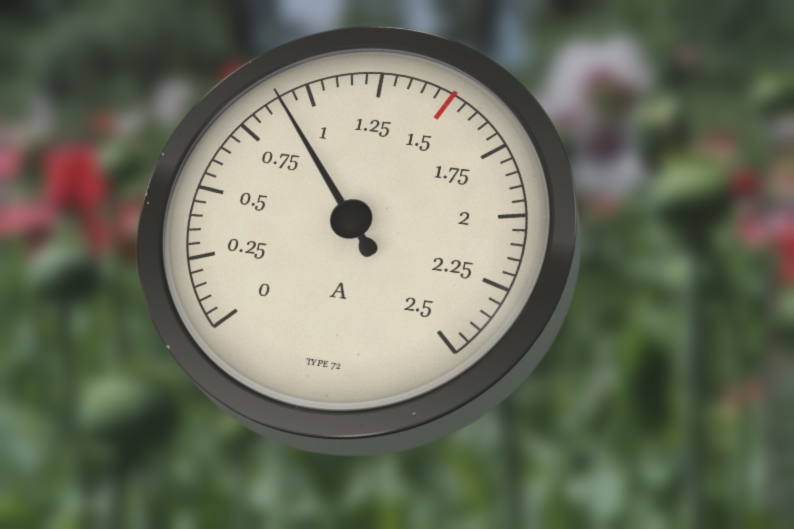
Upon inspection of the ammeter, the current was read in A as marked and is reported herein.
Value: 0.9 A
